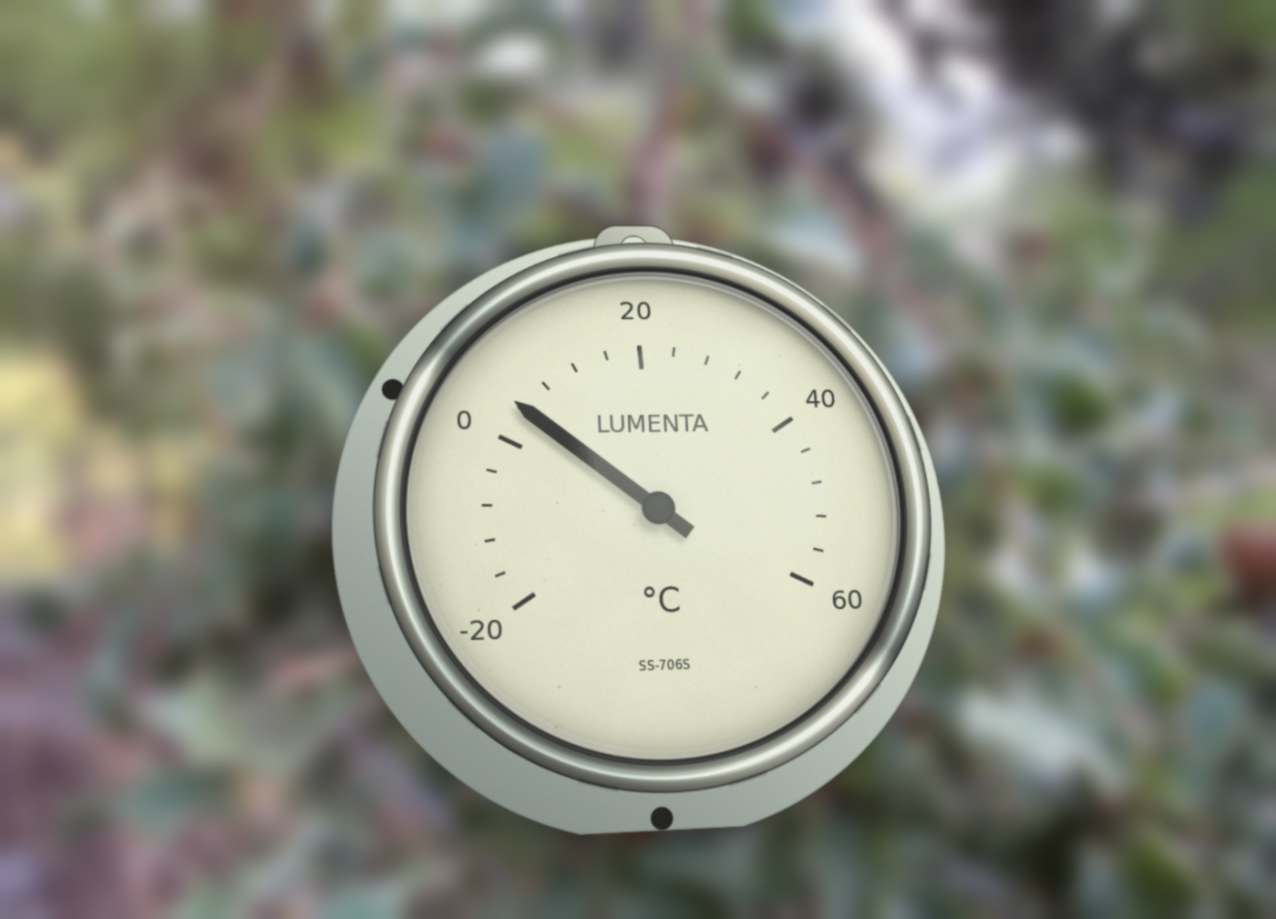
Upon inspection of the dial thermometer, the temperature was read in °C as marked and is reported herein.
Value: 4 °C
